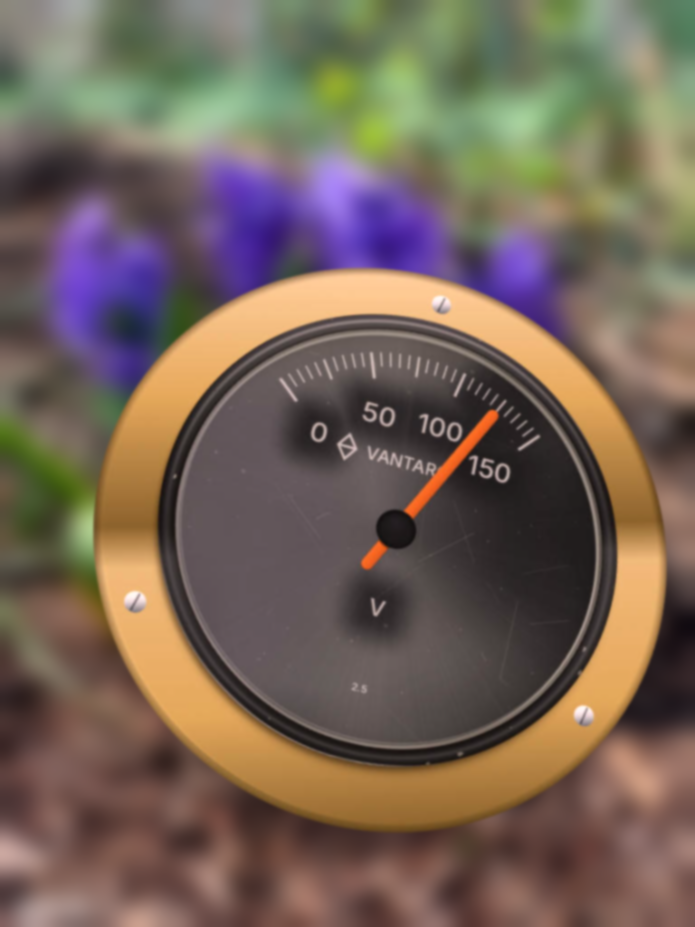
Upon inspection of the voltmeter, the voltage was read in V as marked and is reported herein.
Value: 125 V
